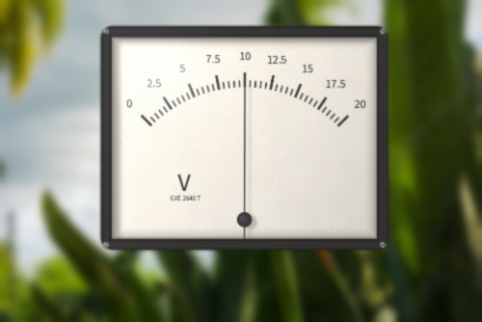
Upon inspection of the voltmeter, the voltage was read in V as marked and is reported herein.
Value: 10 V
